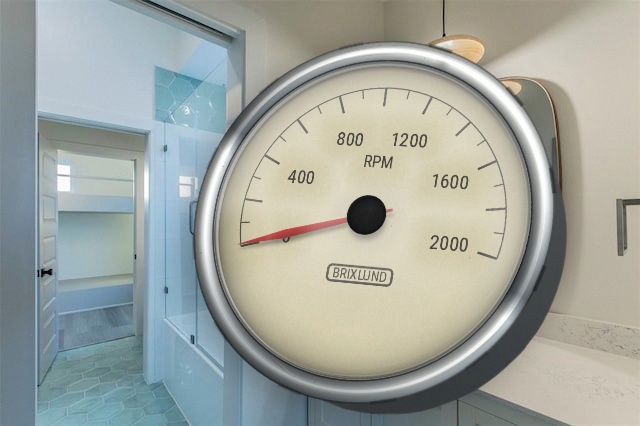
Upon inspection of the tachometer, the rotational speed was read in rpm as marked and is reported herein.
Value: 0 rpm
